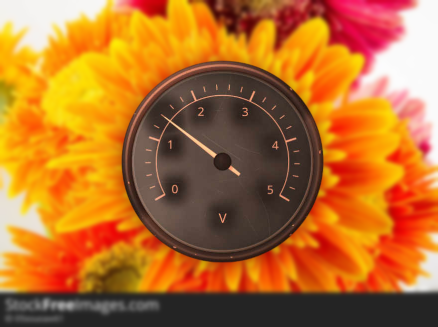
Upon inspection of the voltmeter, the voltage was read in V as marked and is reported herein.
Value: 1.4 V
